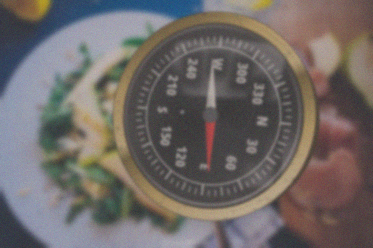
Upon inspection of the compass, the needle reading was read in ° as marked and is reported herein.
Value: 85 °
